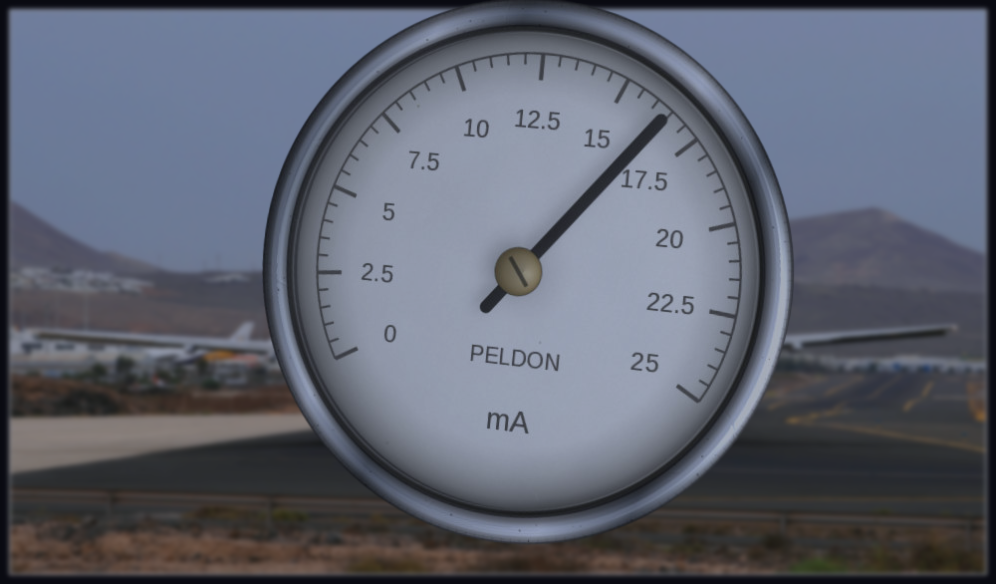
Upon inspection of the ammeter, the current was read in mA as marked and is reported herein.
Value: 16.5 mA
